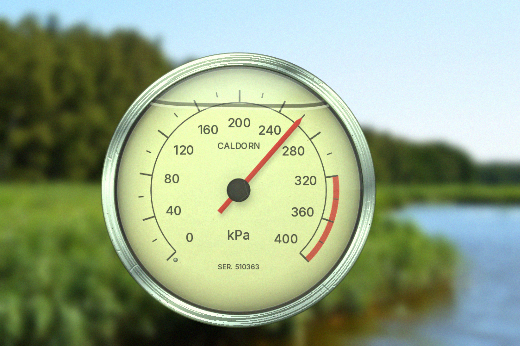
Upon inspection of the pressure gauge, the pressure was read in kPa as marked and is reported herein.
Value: 260 kPa
